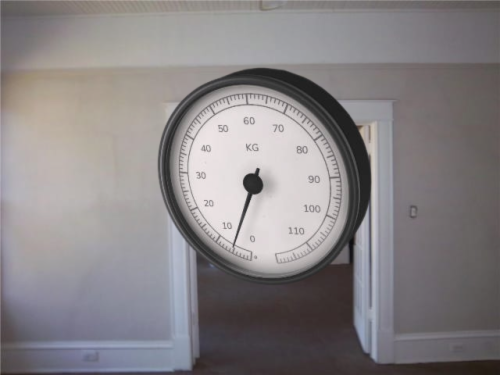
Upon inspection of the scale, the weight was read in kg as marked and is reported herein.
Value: 5 kg
